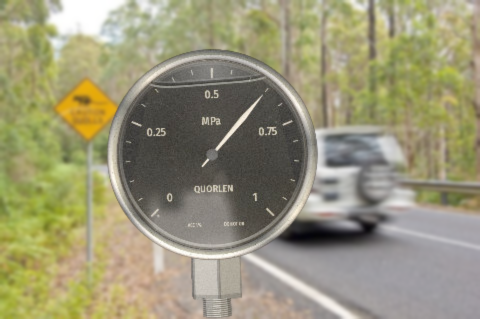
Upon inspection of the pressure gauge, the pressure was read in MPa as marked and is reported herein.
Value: 0.65 MPa
